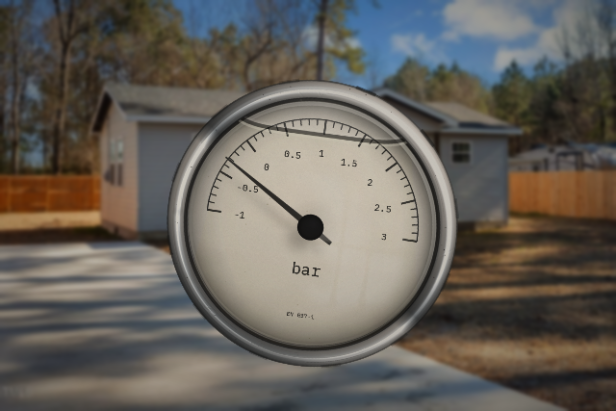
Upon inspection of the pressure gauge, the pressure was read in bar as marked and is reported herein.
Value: -0.3 bar
